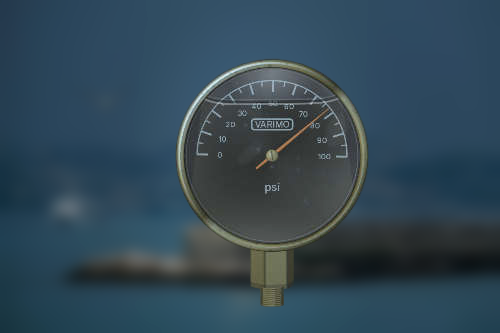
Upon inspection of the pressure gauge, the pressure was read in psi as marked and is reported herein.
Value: 77.5 psi
